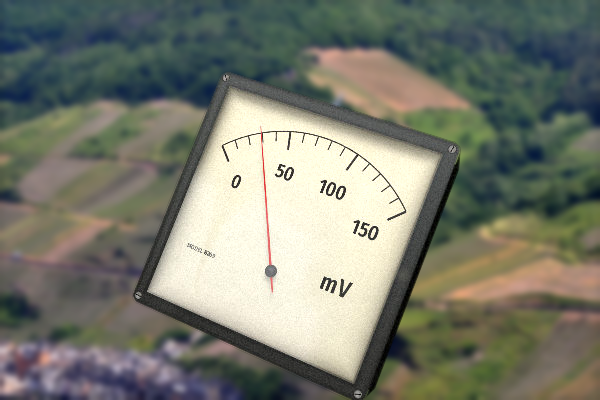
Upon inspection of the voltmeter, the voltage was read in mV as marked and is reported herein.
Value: 30 mV
